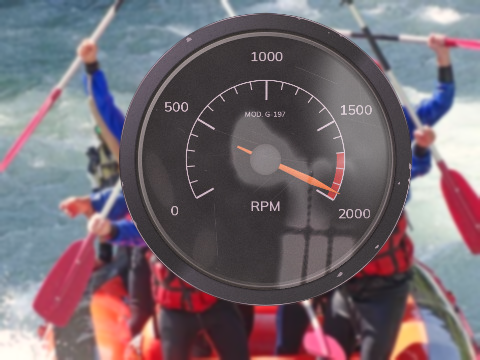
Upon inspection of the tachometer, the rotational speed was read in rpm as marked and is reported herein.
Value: 1950 rpm
